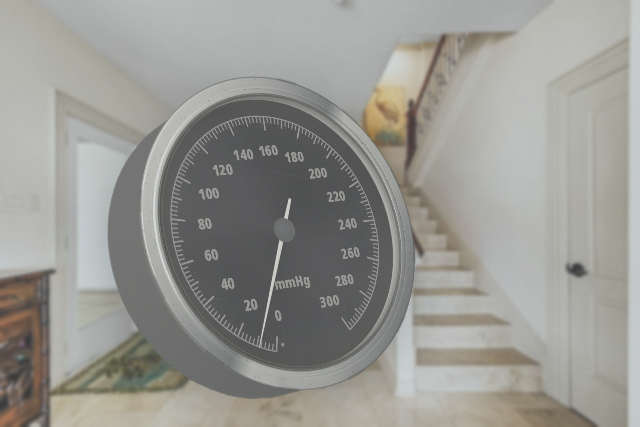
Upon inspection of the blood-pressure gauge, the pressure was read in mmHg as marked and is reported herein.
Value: 10 mmHg
